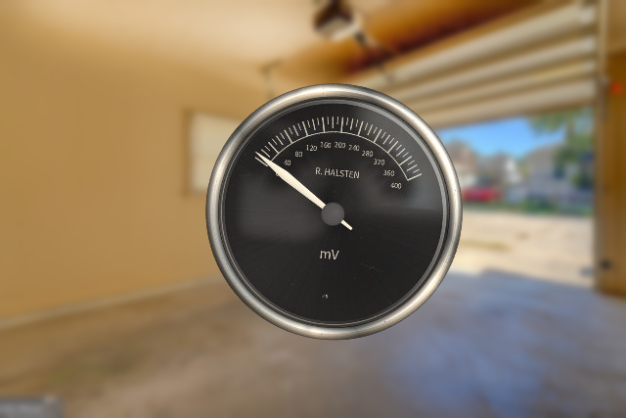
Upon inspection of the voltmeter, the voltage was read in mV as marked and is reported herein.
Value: 10 mV
